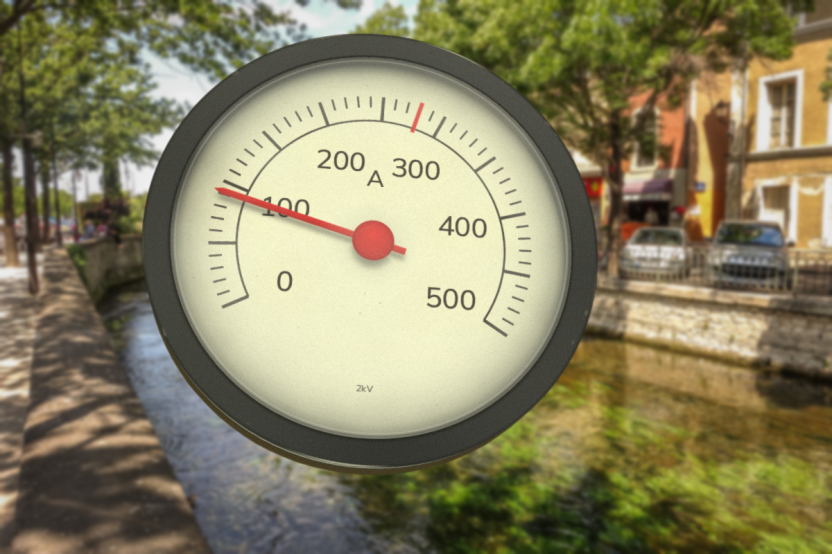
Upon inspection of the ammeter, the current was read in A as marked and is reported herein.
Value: 90 A
